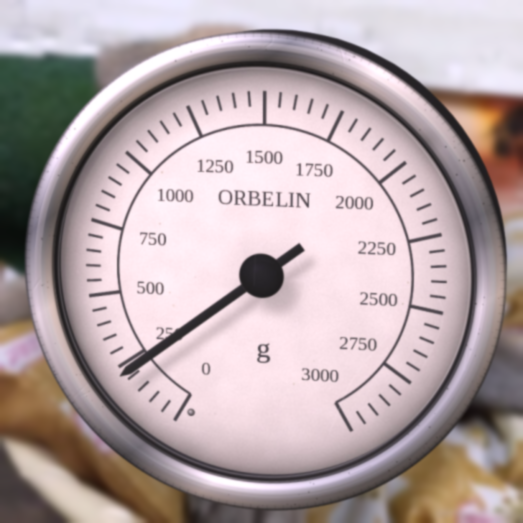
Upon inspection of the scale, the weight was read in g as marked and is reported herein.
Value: 225 g
